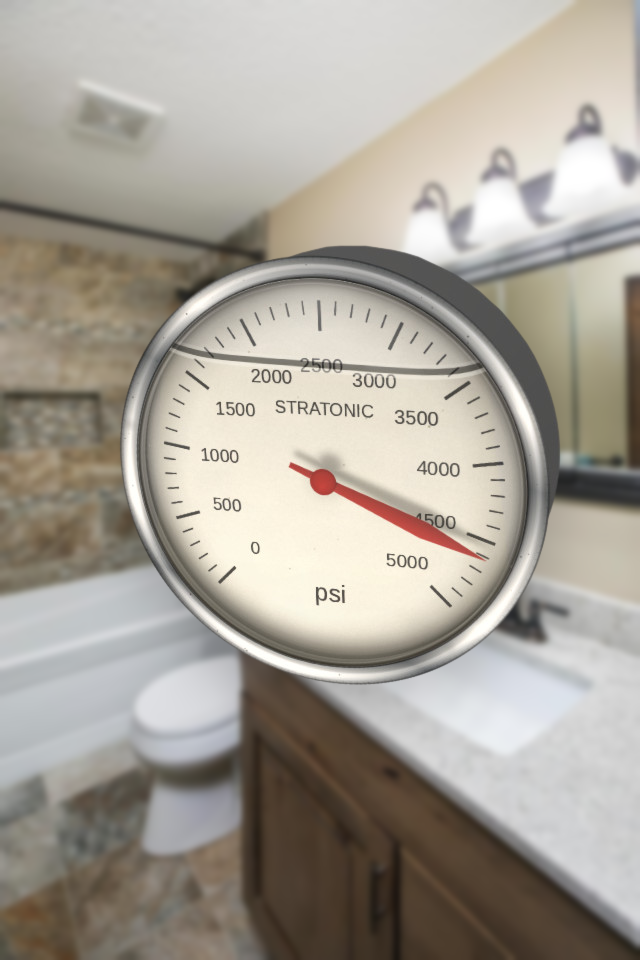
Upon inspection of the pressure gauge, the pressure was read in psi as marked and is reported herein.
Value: 4600 psi
